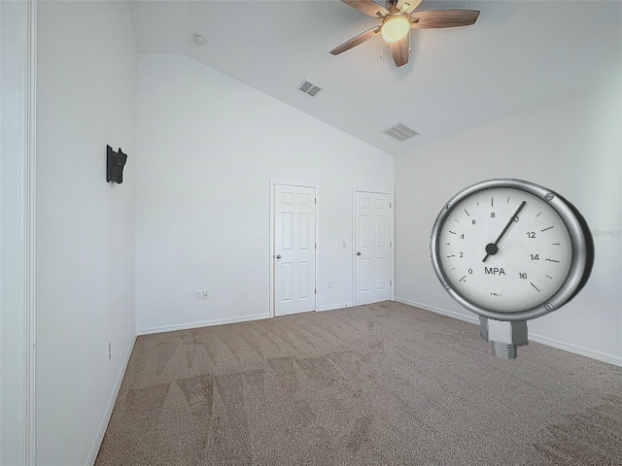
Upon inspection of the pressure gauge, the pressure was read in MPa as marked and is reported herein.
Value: 10 MPa
